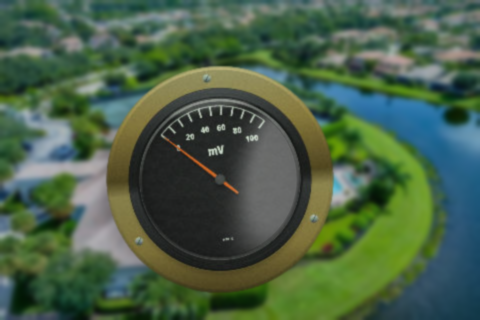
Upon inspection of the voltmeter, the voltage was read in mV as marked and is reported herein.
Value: 0 mV
